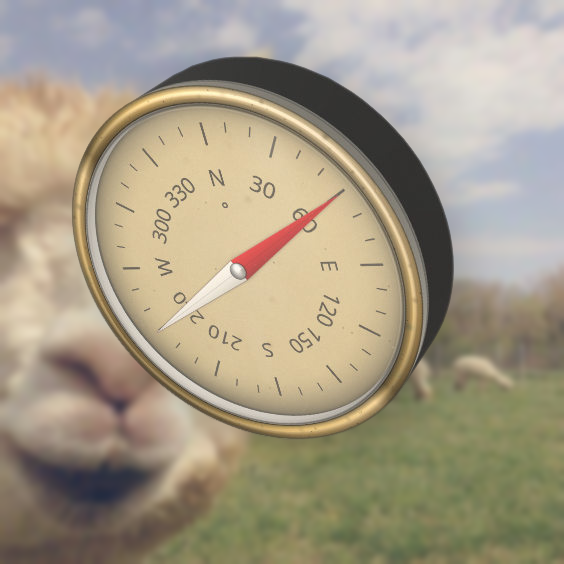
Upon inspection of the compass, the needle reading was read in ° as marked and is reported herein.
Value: 60 °
